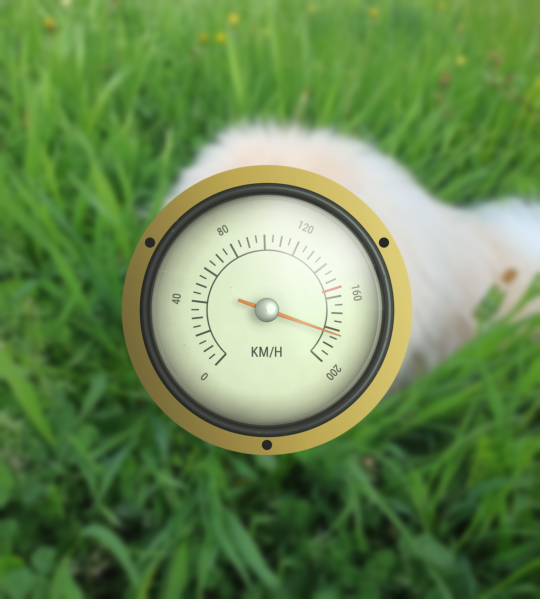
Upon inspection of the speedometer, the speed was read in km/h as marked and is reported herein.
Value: 182.5 km/h
